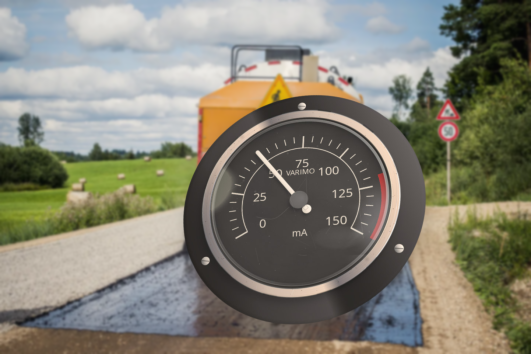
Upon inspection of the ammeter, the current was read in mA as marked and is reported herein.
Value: 50 mA
